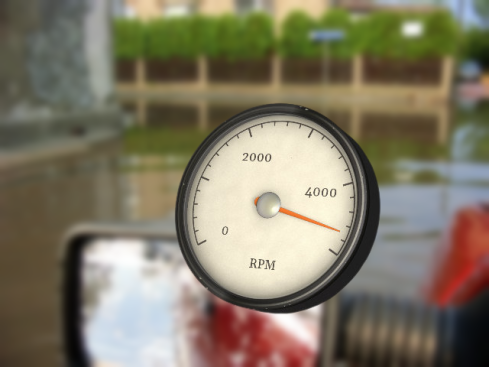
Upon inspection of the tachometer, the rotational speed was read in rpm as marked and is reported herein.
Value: 4700 rpm
